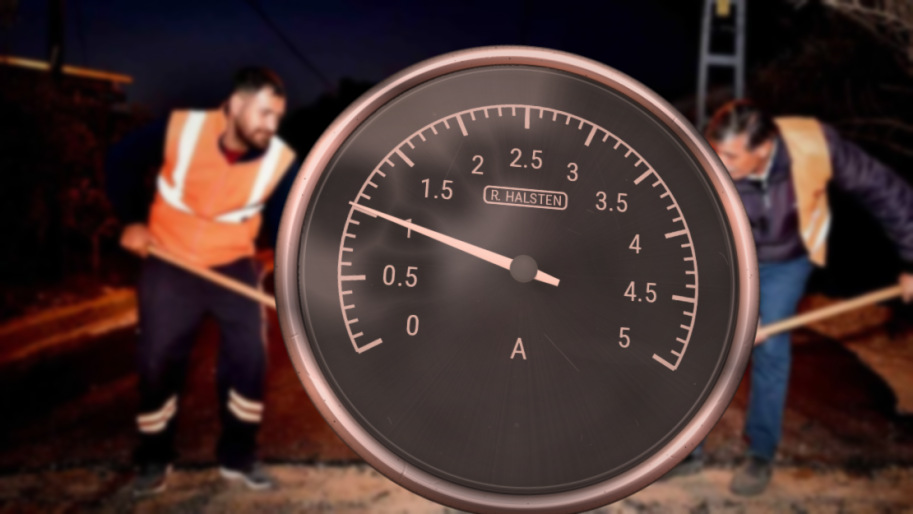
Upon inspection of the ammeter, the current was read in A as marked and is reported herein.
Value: 1 A
